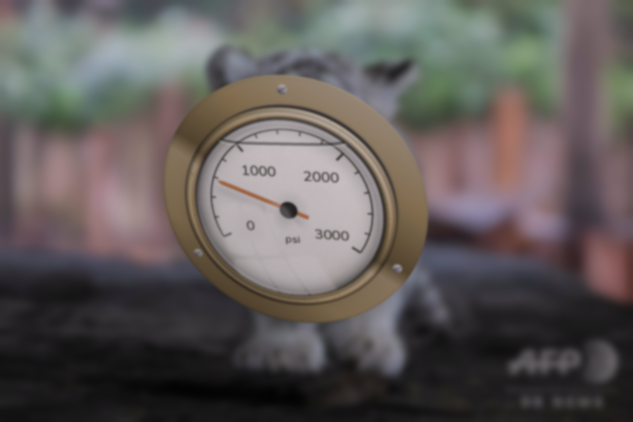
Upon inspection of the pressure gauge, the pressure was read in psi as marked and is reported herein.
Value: 600 psi
